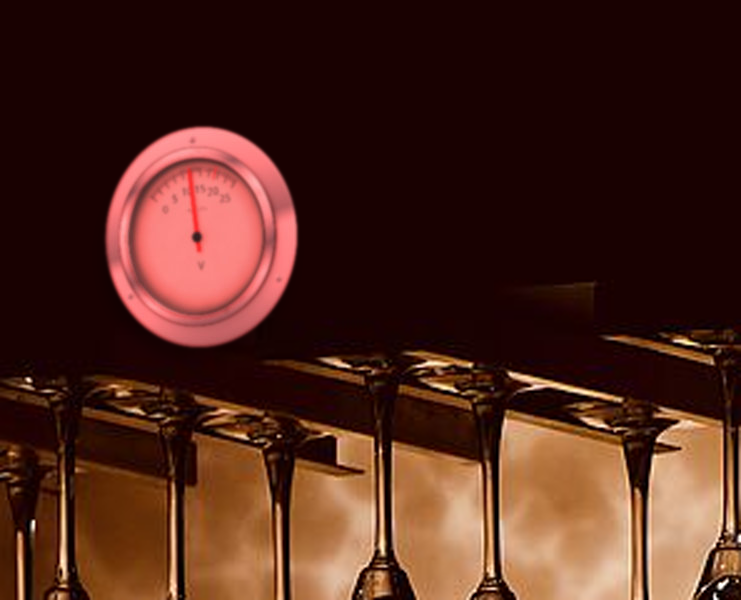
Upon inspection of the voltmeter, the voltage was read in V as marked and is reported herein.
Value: 12.5 V
